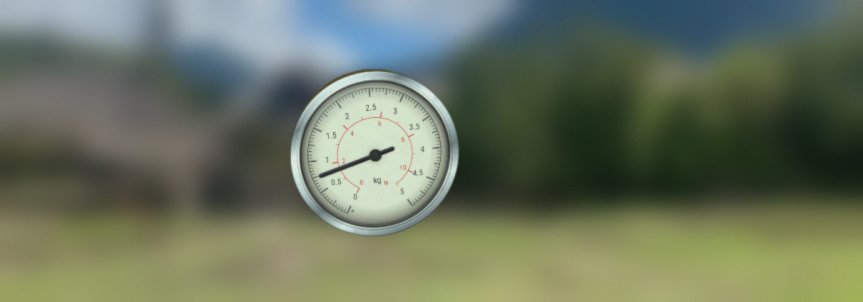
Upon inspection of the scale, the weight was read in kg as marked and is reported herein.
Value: 0.75 kg
